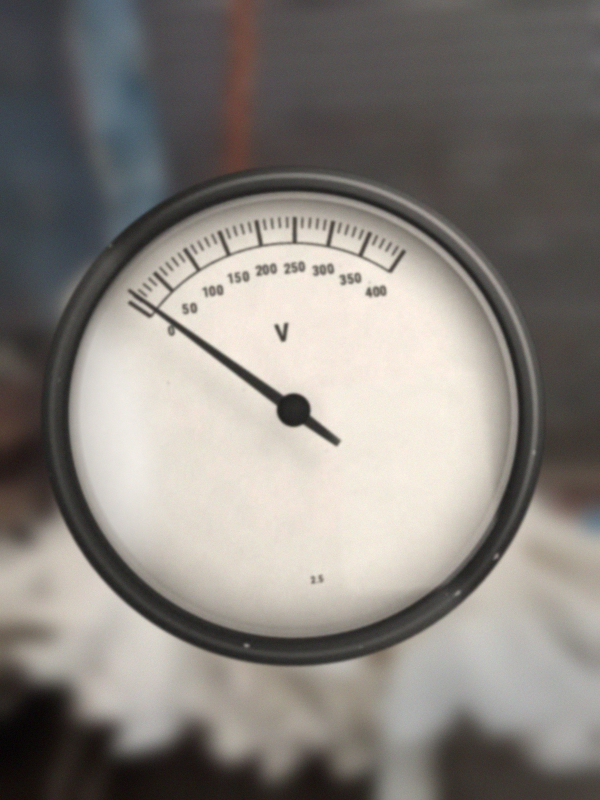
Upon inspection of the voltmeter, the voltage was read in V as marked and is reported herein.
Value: 10 V
